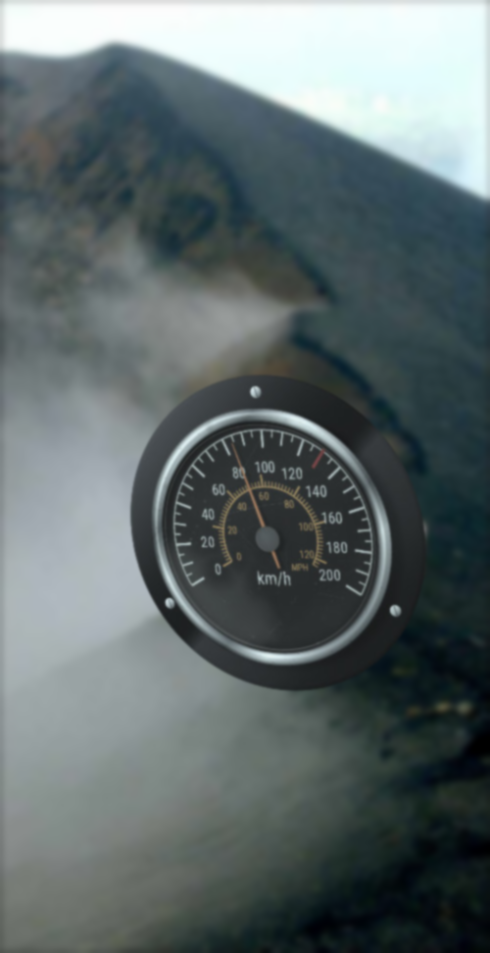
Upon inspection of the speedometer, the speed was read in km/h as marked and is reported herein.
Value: 85 km/h
